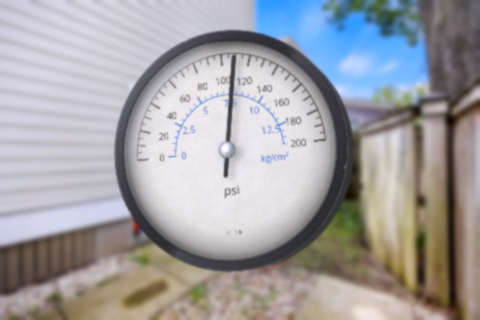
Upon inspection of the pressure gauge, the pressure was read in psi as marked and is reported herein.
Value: 110 psi
